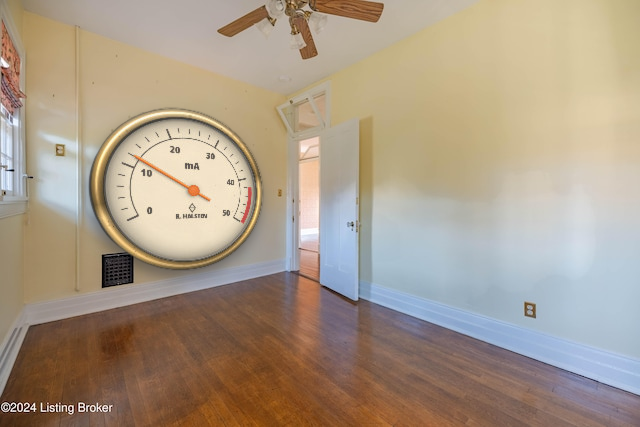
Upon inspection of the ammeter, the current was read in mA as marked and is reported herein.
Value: 12 mA
